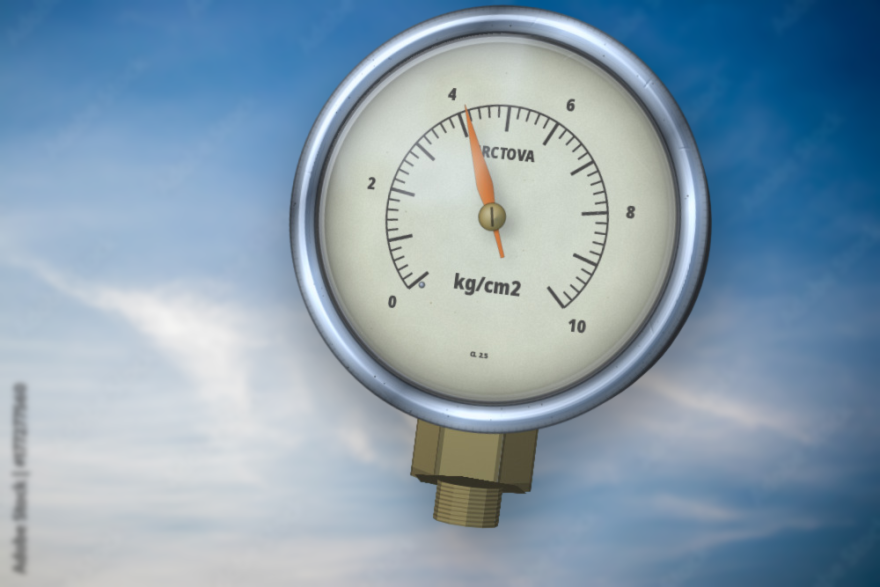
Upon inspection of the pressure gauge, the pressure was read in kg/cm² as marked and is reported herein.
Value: 4.2 kg/cm²
